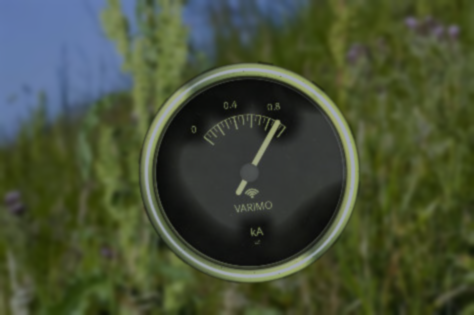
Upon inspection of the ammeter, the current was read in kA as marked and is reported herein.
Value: 0.9 kA
